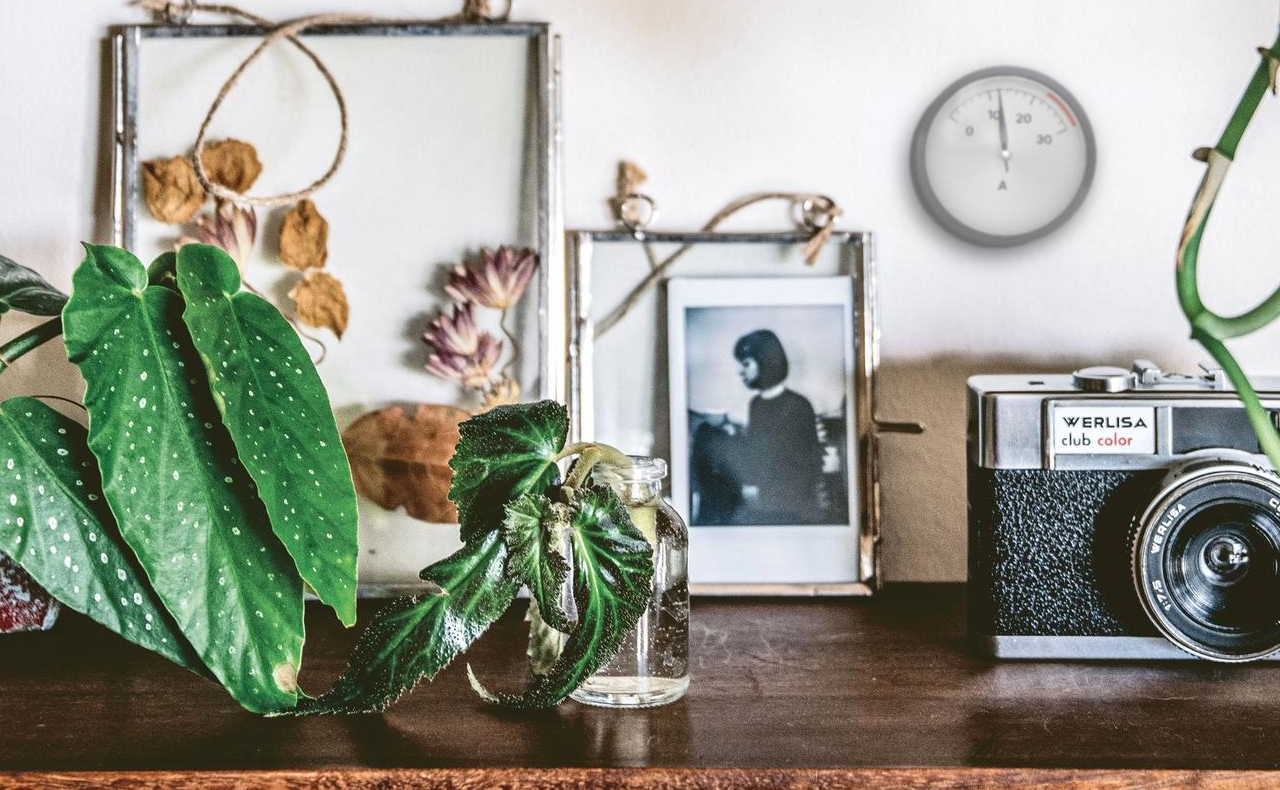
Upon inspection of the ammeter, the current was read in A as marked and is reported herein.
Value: 12 A
